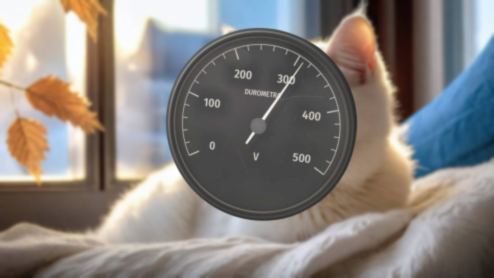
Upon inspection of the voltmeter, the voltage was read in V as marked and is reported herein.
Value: 310 V
